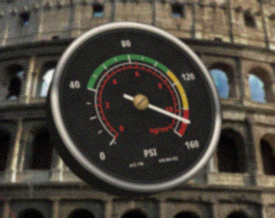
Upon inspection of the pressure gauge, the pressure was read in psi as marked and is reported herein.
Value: 150 psi
